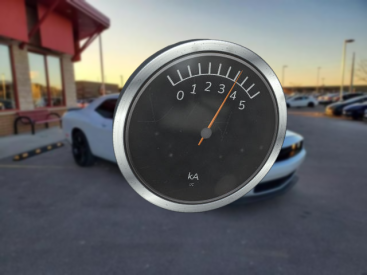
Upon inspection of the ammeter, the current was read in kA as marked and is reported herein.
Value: 3.5 kA
